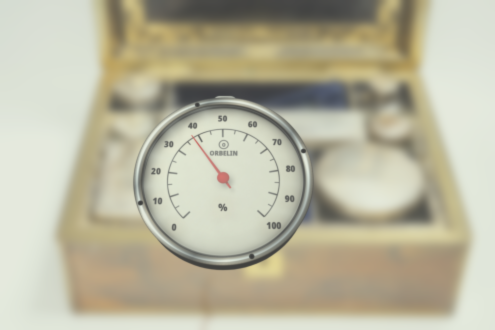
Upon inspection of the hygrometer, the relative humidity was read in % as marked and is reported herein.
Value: 37.5 %
